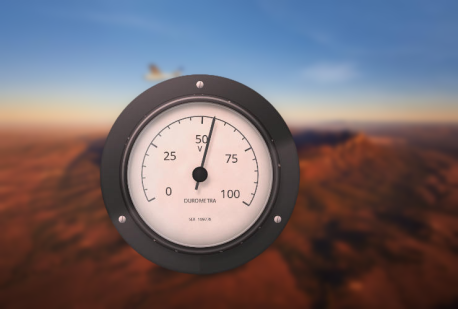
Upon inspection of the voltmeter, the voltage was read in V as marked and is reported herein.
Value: 55 V
